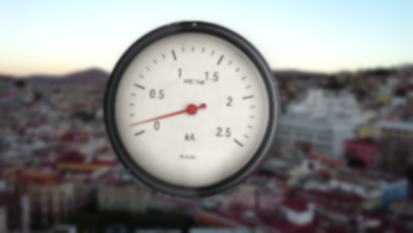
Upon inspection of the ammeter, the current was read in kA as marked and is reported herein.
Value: 0.1 kA
